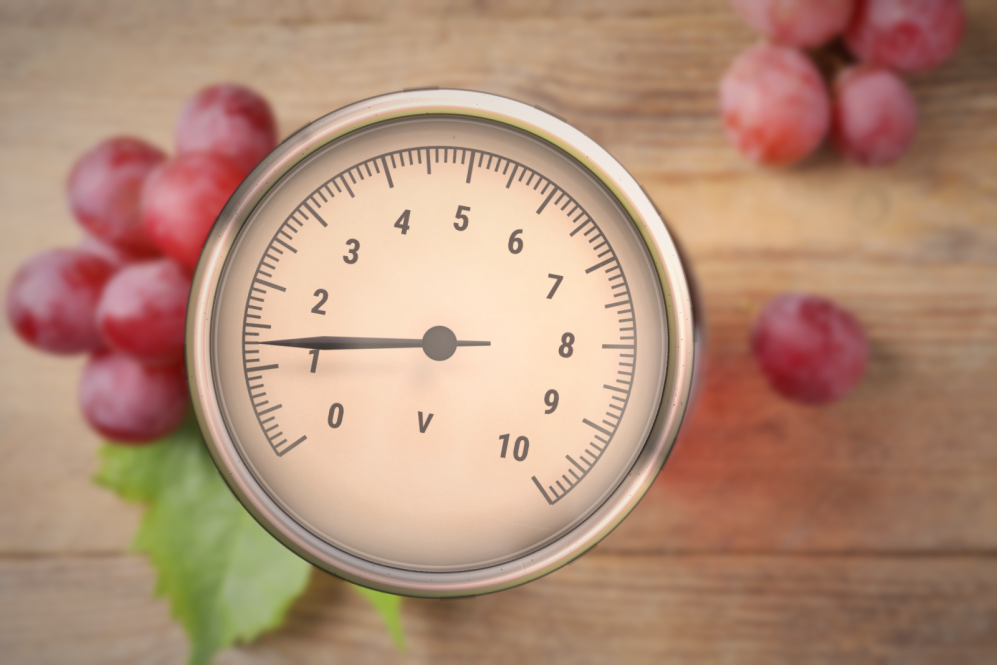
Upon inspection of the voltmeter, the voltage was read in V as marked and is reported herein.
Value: 1.3 V
